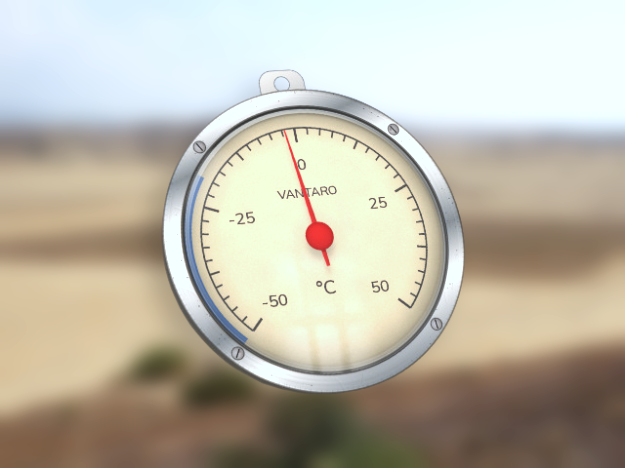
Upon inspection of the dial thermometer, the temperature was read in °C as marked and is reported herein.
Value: -2.5 °C
